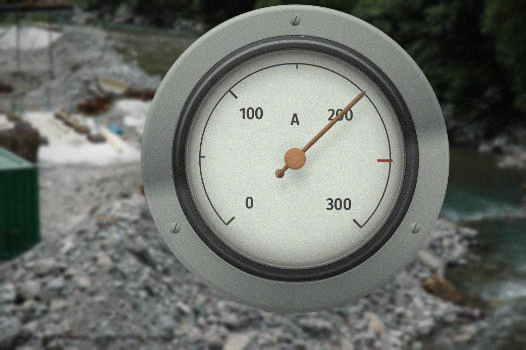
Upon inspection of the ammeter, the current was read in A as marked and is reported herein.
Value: 200 A
